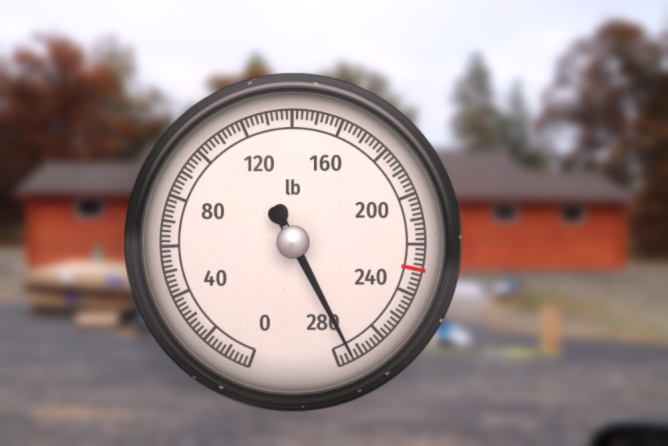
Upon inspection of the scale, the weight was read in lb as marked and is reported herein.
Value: 274 lb
